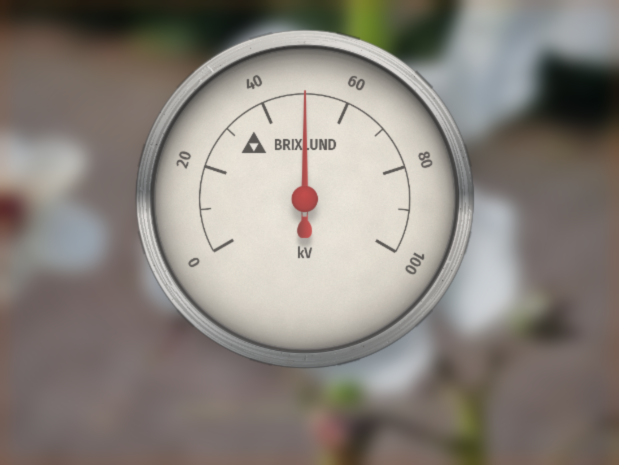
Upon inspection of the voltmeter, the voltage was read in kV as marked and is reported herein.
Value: 50 kV
